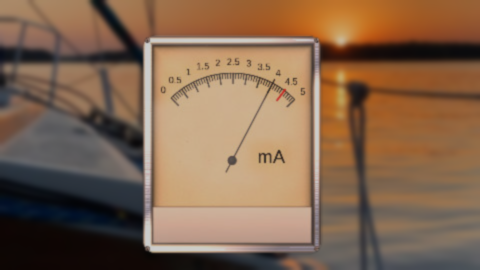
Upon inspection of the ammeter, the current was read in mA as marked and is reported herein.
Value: 4 mA
